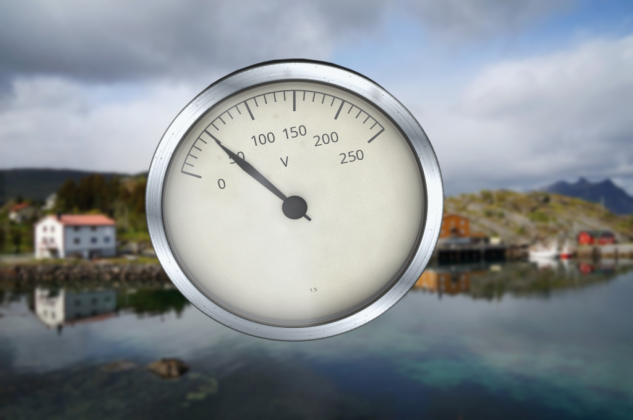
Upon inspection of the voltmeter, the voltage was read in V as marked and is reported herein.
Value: 50 V
